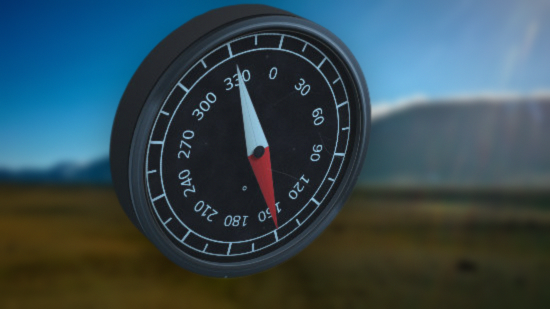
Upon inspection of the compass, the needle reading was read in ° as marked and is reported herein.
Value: 150 °
